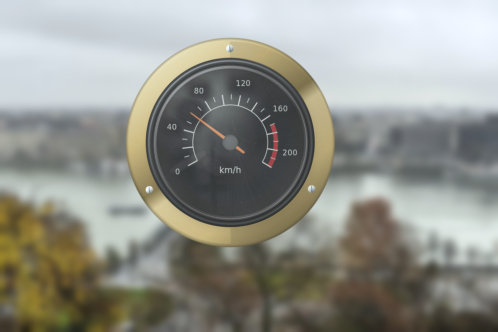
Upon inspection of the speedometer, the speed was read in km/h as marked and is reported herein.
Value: 60 km/h
